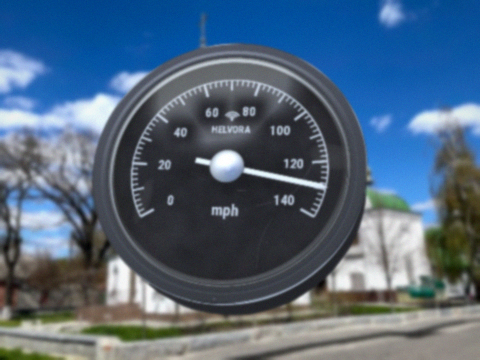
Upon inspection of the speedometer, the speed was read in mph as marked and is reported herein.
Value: 130 mph
